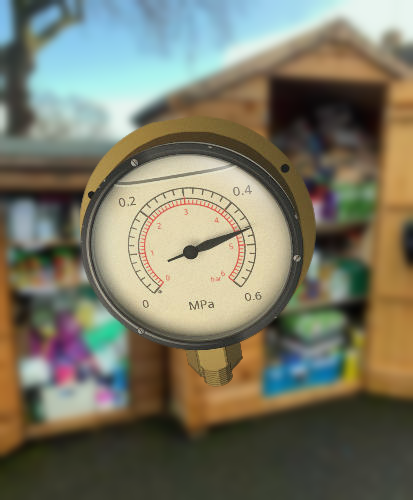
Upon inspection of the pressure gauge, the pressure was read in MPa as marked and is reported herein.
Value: 0.46 MPa
